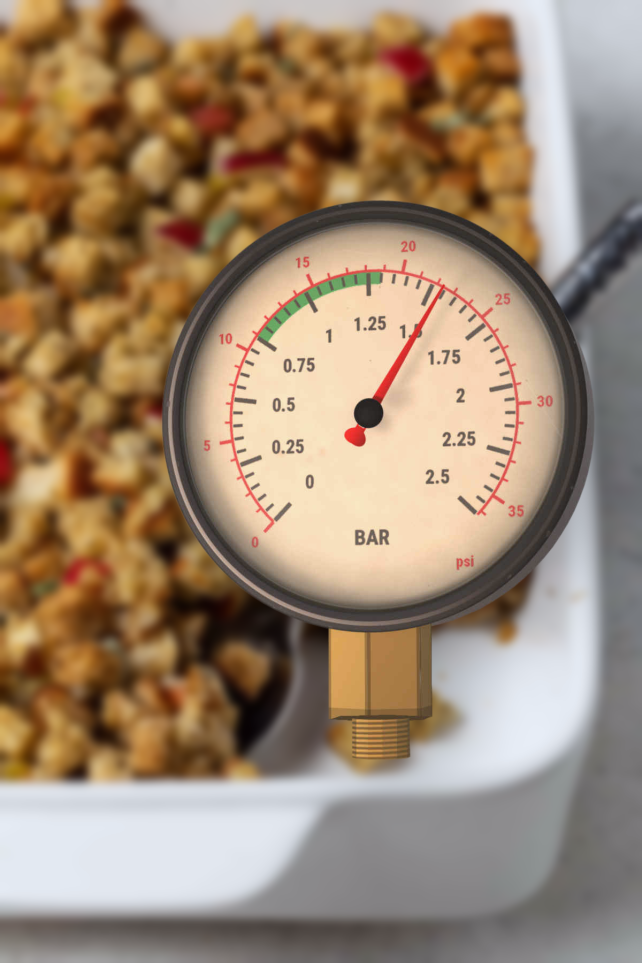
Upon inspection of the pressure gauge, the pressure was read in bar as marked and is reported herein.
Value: 1.55 bar
